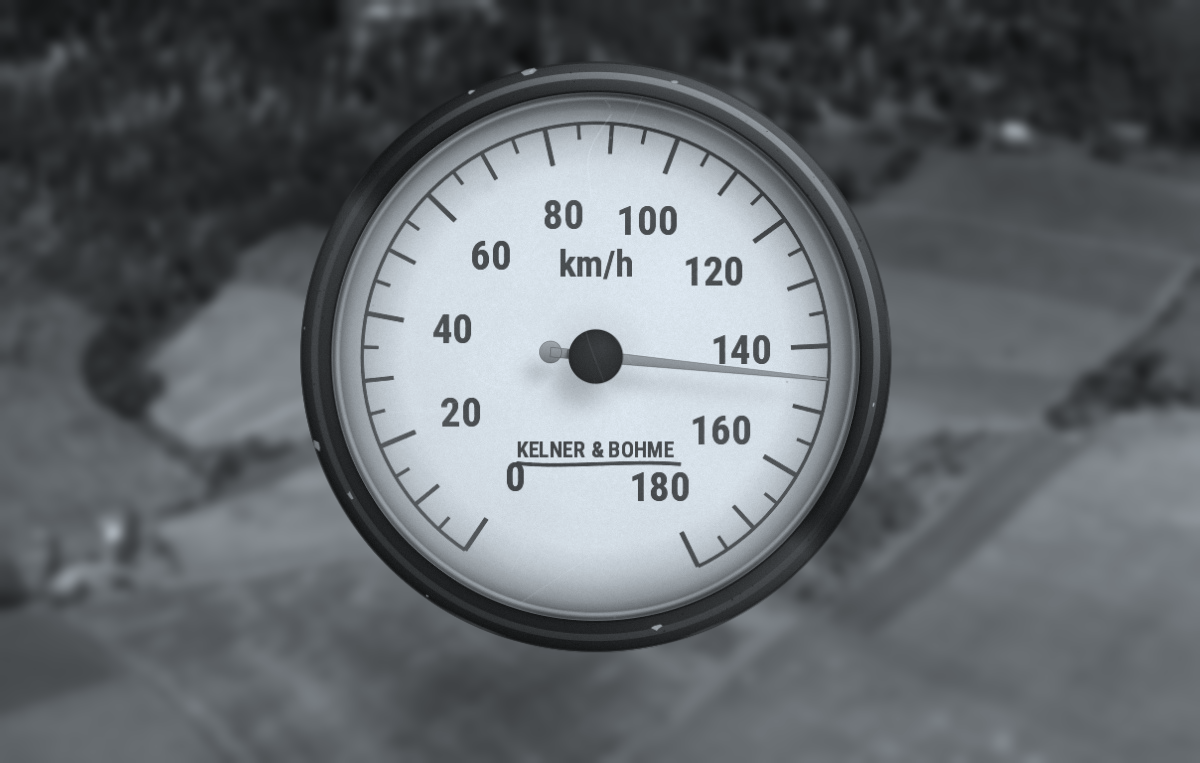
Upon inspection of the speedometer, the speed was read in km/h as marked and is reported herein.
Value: 145 km/h
